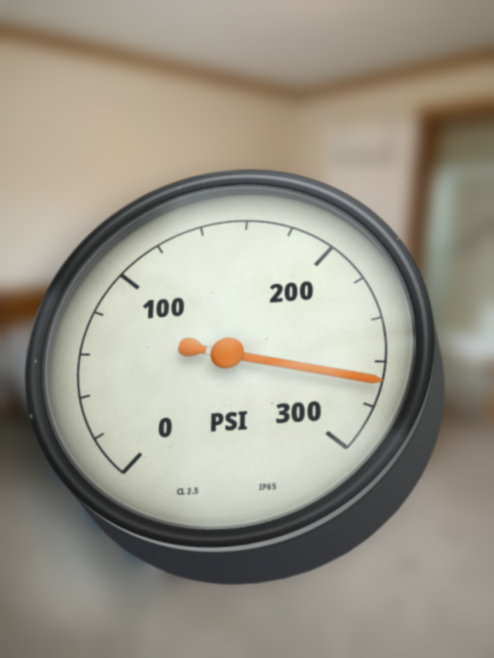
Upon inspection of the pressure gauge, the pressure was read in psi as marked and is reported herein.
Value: 270 psi
